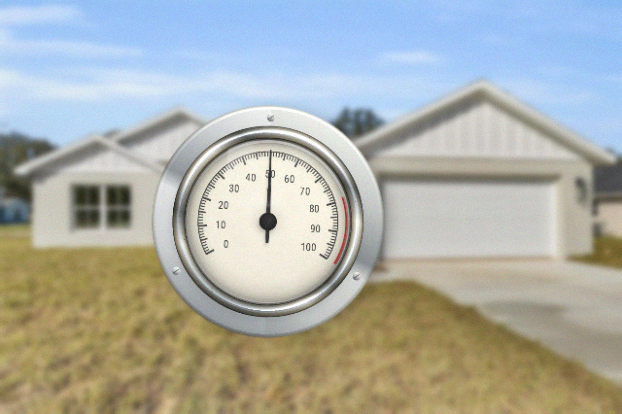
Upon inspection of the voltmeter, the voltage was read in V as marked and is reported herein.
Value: 50 V
